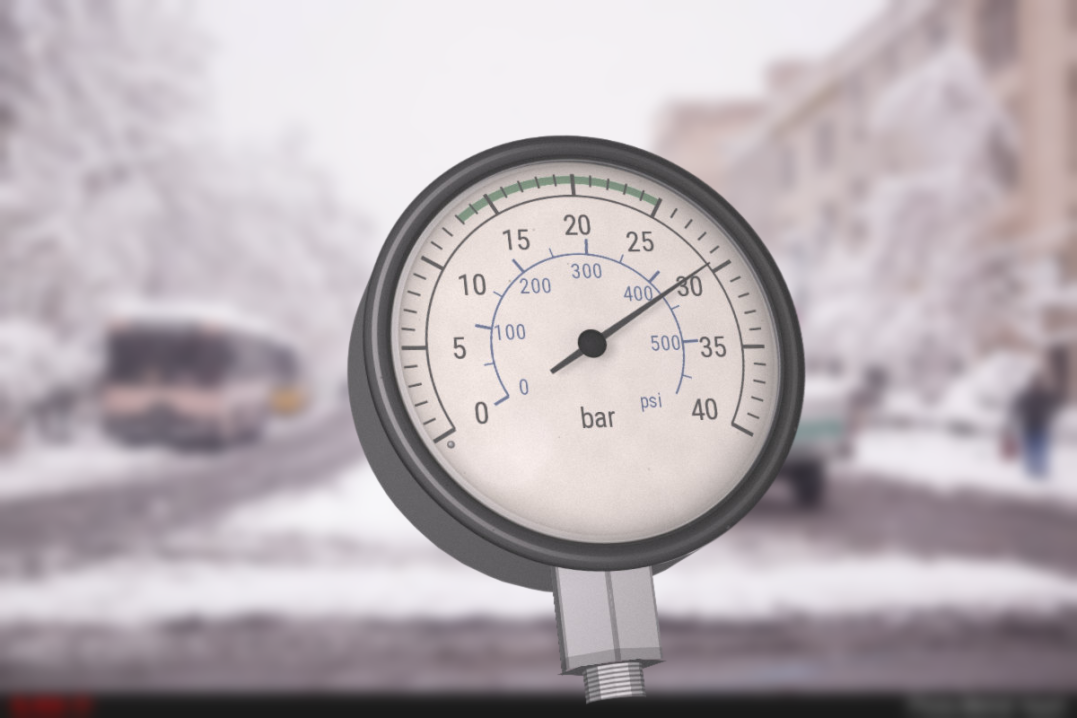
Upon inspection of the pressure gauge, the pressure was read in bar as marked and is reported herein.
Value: 29.5 bar
